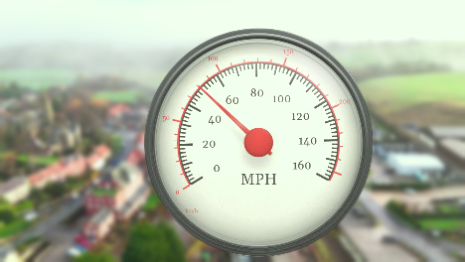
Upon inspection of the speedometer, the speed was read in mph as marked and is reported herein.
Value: 50 mph
